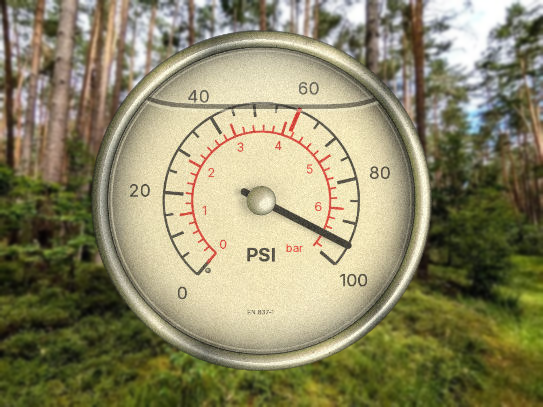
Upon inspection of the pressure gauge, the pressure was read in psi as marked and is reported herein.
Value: 95 psi
